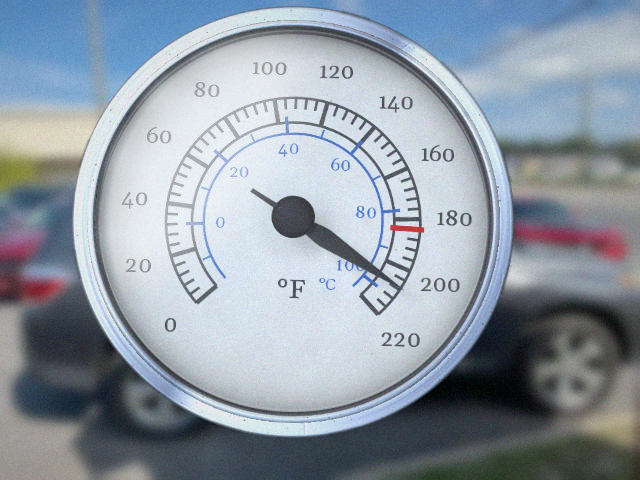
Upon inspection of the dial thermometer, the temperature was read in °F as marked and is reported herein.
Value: 208 °F
